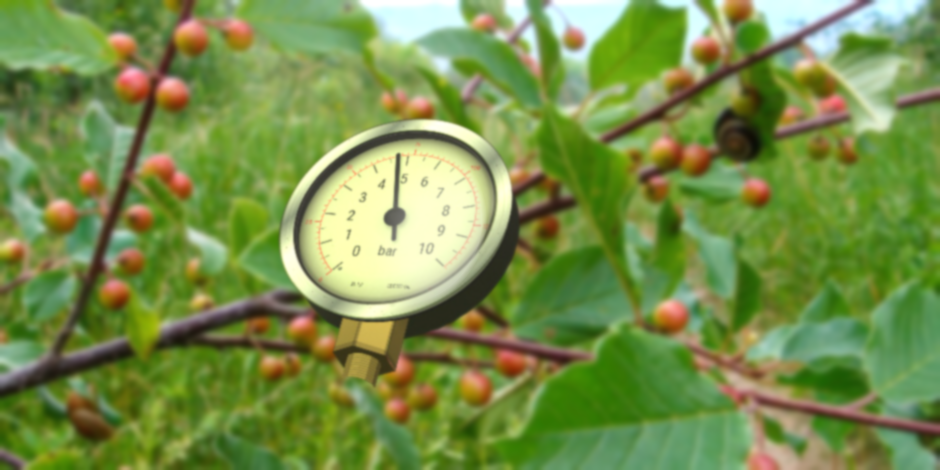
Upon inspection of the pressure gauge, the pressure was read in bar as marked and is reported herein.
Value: 4.75 bar
